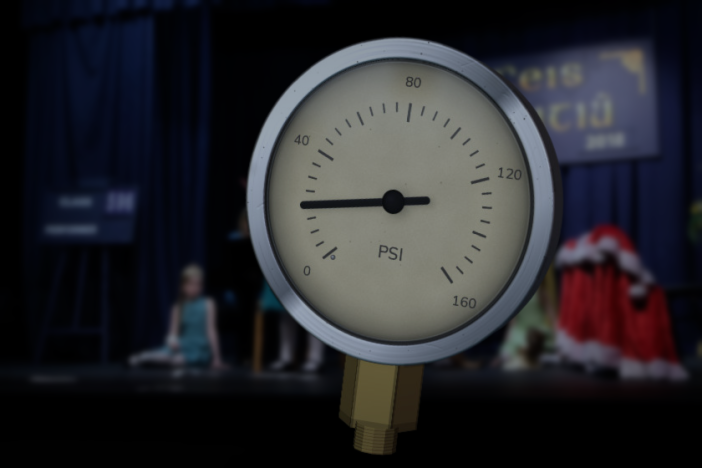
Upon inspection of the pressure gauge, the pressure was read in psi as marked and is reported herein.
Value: 20 psi
